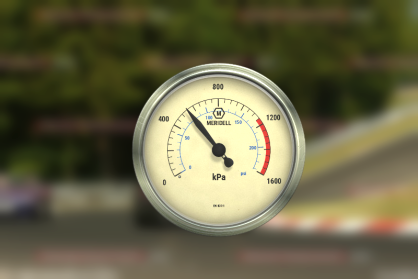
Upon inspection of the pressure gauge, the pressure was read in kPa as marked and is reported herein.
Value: 550 kPa
